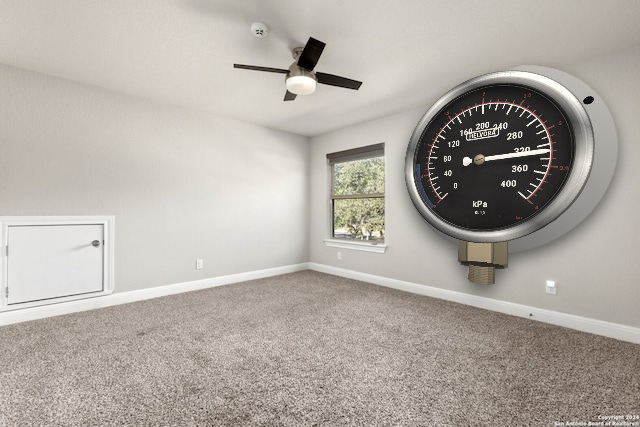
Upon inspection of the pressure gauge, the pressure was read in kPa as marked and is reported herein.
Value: 330 kPa
